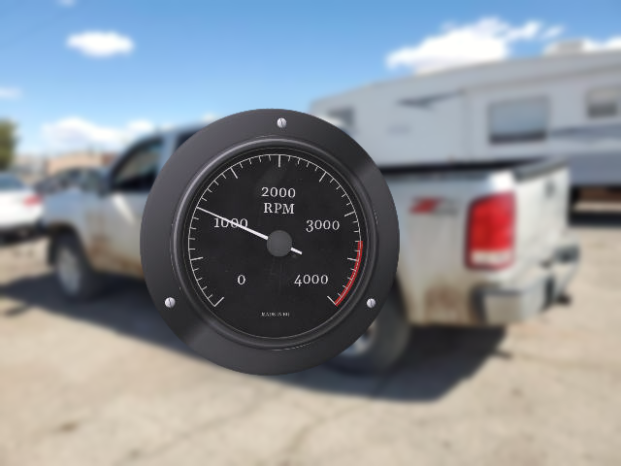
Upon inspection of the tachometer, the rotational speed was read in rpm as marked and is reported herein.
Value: 1000 rpm
